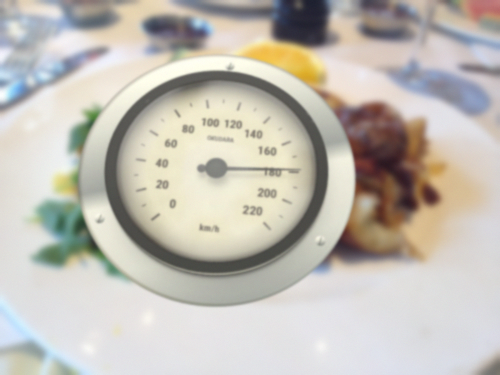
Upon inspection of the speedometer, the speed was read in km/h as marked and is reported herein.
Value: 180 km/h
